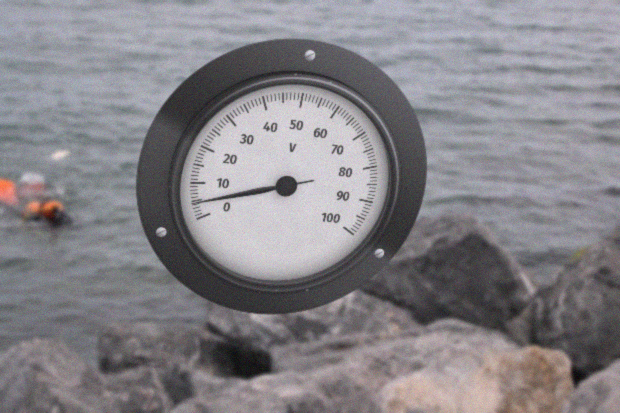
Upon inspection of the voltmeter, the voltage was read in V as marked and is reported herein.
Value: 5 V
